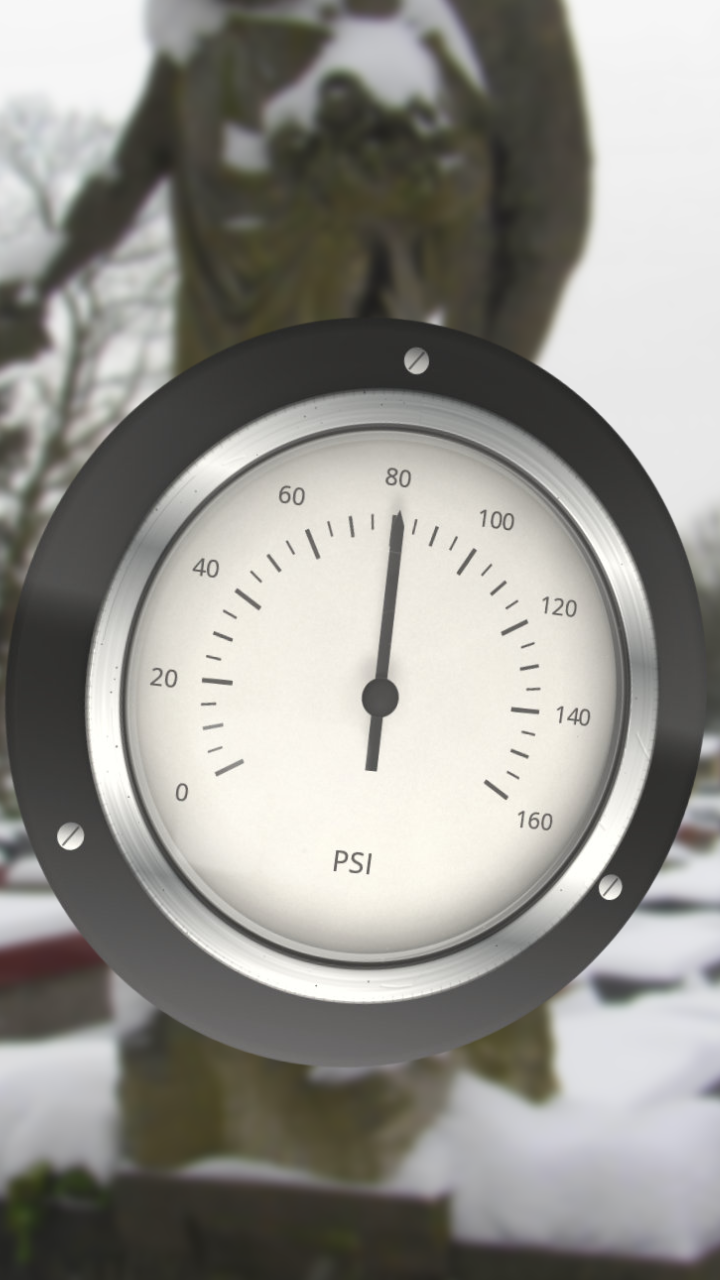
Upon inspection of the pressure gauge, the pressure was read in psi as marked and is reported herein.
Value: 80 psi
